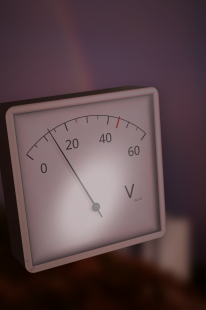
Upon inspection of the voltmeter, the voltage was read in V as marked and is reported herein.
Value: 12.5 V
